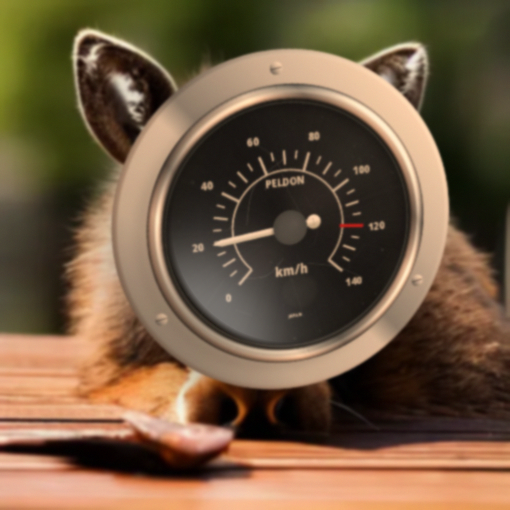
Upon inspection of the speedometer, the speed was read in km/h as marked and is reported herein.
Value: 20 km/h
